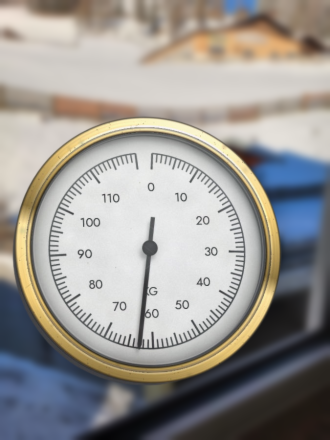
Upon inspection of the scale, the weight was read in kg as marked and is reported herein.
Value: 63 kg
